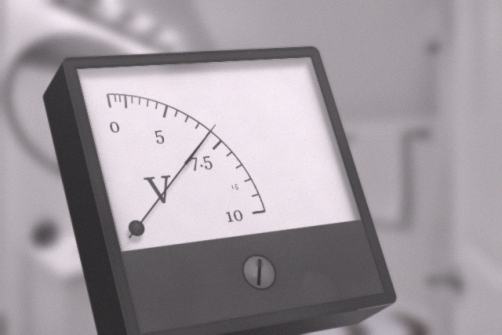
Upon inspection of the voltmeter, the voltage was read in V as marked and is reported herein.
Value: 7 V
